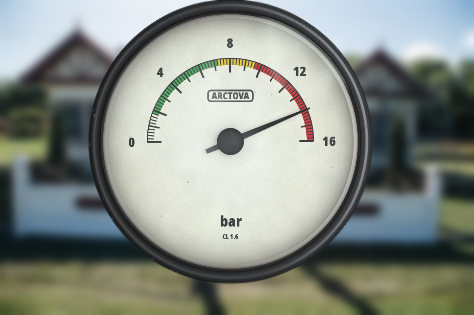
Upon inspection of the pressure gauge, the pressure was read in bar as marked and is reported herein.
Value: 14 bar
